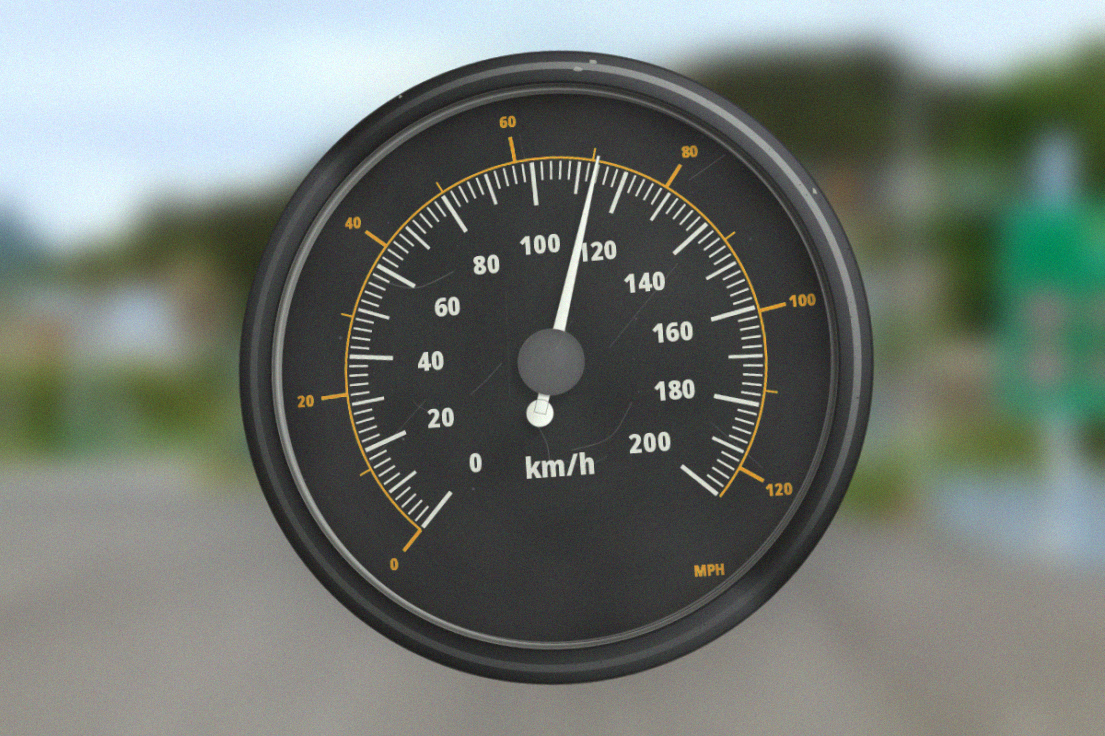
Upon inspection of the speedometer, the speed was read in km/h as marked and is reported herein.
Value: 114 km/h
